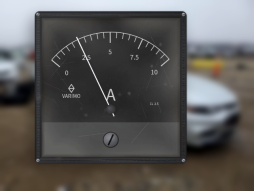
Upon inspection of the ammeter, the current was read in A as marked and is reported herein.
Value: 2.5 A
